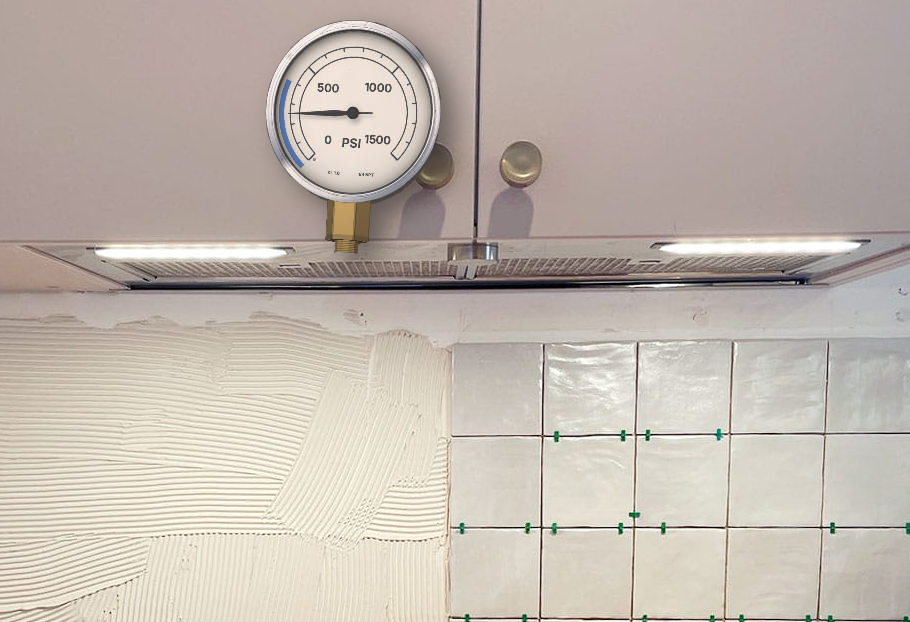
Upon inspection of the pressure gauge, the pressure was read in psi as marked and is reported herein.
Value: 250 psi
